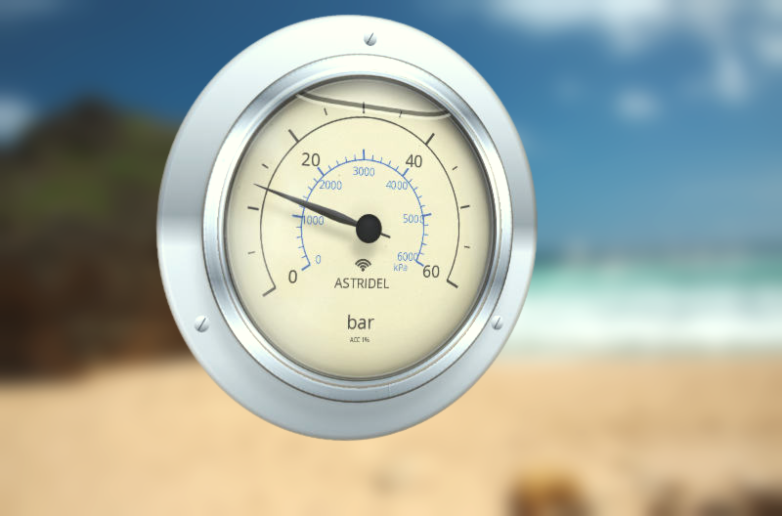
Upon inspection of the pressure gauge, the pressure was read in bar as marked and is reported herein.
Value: 12.5 bar
